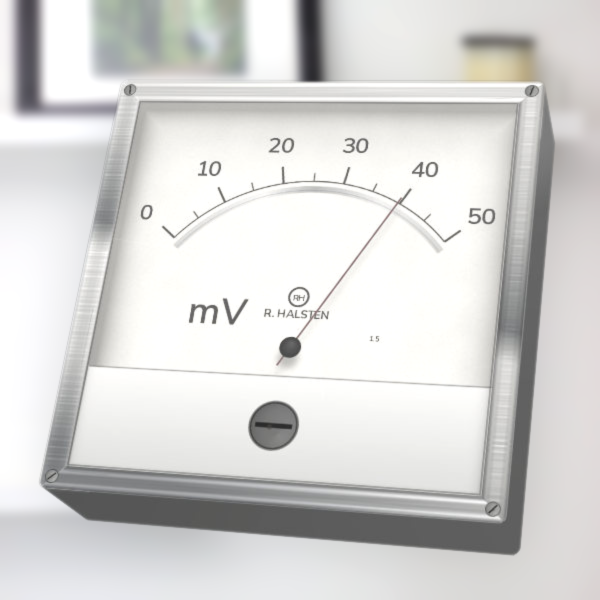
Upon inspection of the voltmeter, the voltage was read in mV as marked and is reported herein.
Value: 40 mV
